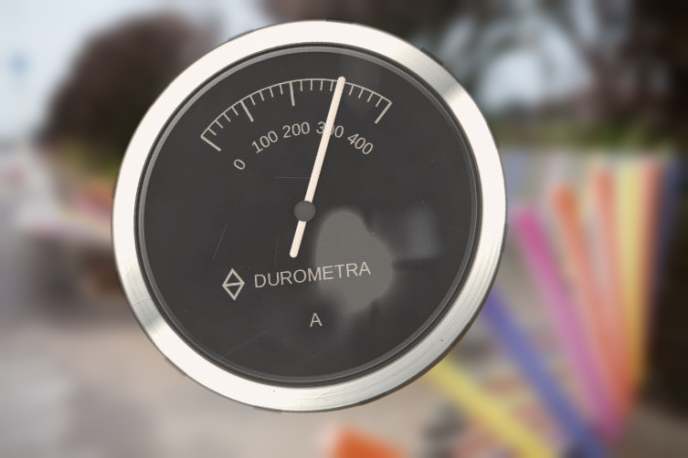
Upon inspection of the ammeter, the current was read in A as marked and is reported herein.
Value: 300 A
